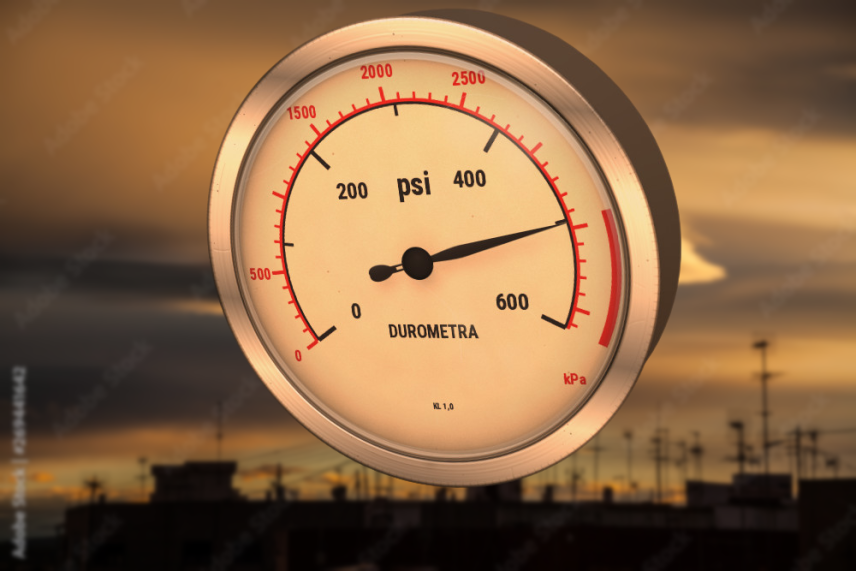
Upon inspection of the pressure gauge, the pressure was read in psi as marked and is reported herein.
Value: 500 psi
